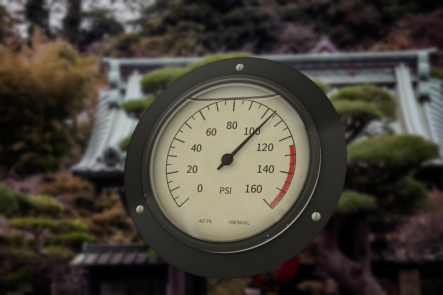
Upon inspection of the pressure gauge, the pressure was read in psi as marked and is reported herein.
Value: 105 psi
